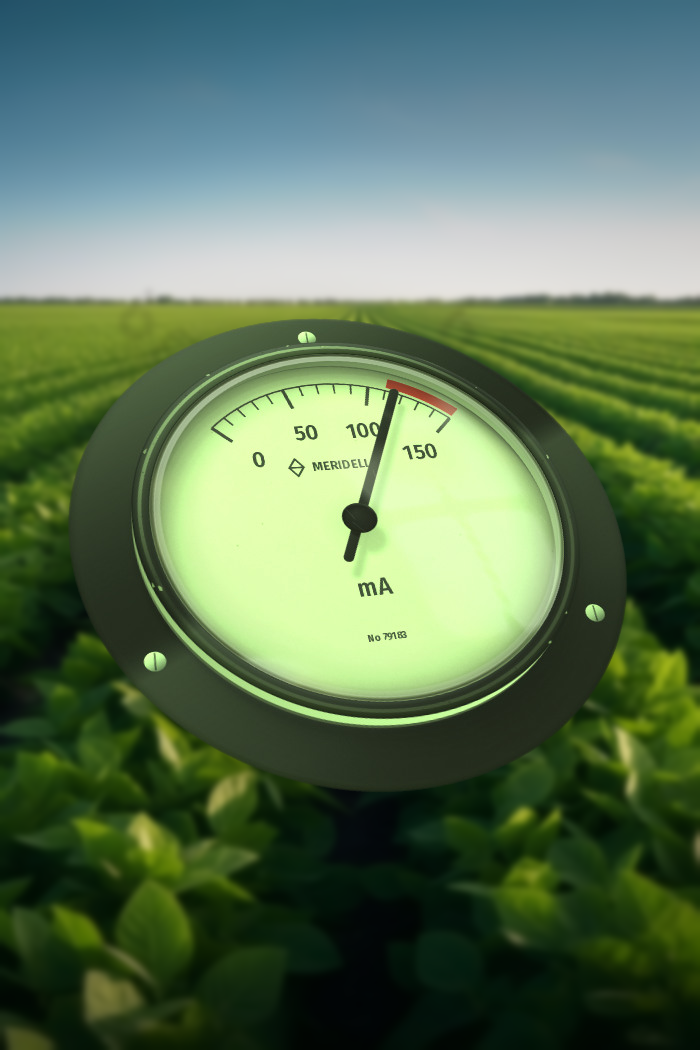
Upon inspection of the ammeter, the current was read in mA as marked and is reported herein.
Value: 115 mA
